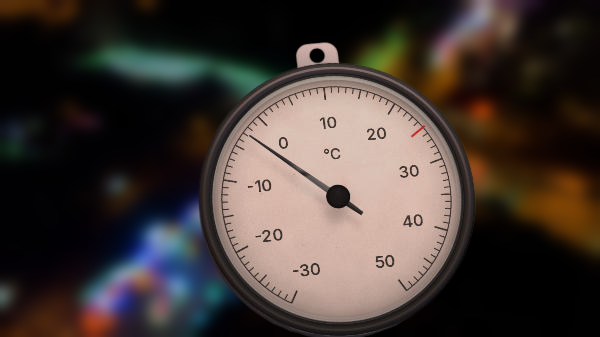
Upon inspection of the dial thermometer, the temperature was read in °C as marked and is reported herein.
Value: -3 °C
